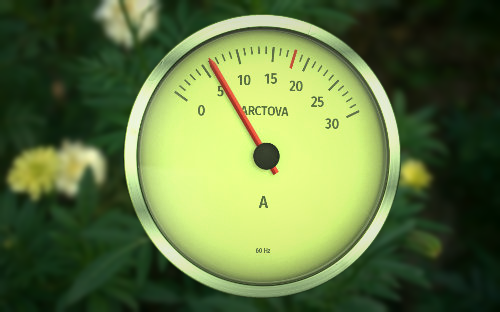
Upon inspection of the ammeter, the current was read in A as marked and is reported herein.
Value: 6 A
